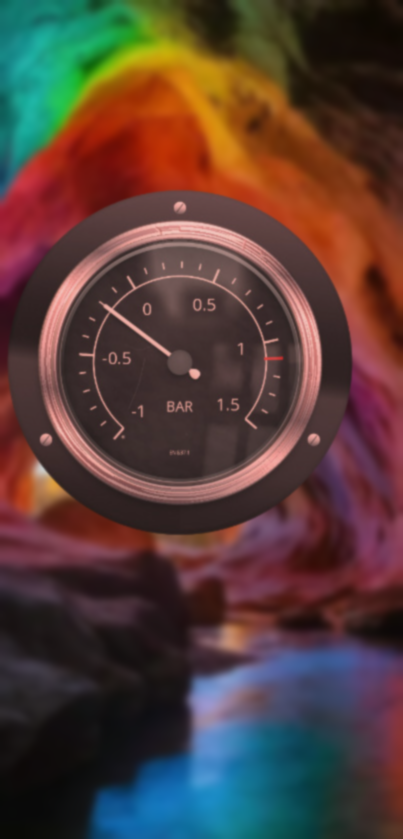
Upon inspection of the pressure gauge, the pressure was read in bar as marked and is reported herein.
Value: -0.2 bar
